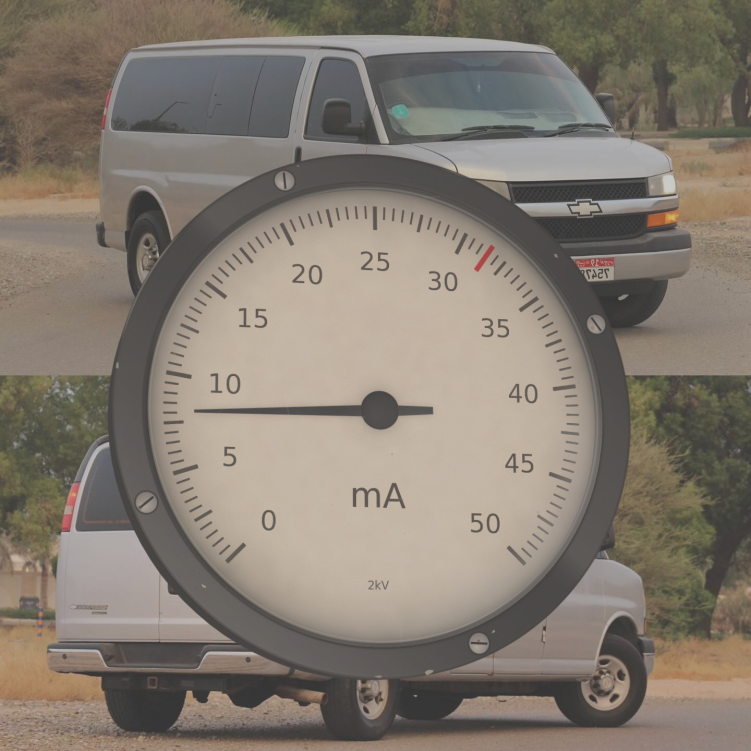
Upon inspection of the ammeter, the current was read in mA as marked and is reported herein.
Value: 8 mA
